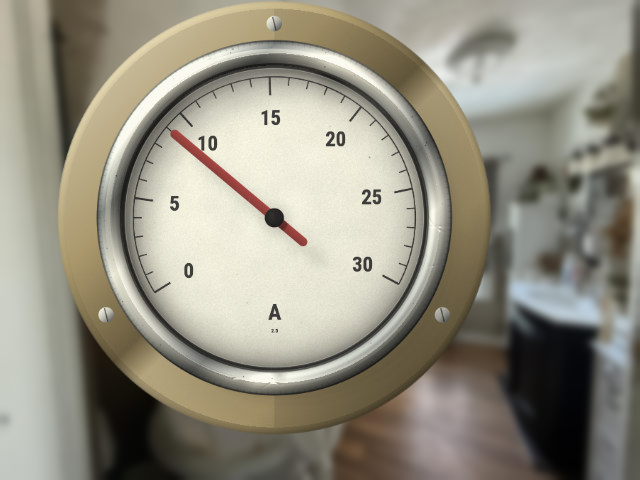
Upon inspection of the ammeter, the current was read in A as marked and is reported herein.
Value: 9 A
